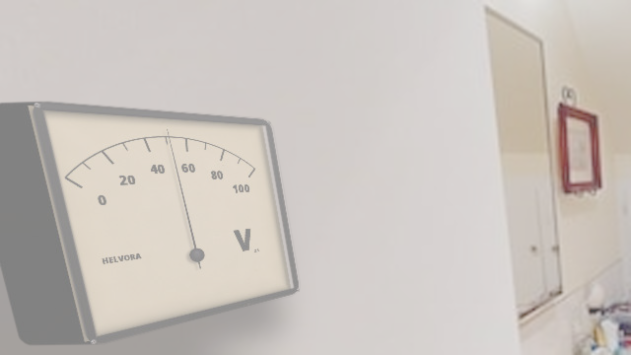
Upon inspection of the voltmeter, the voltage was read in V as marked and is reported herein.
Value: 50 V
